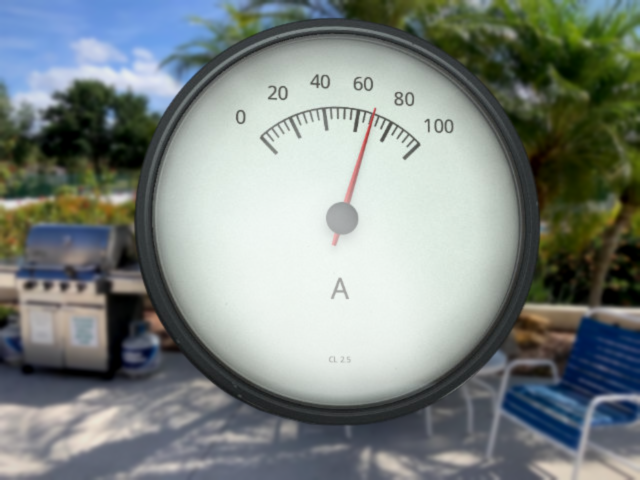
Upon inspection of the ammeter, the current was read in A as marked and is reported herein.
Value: 68 A
